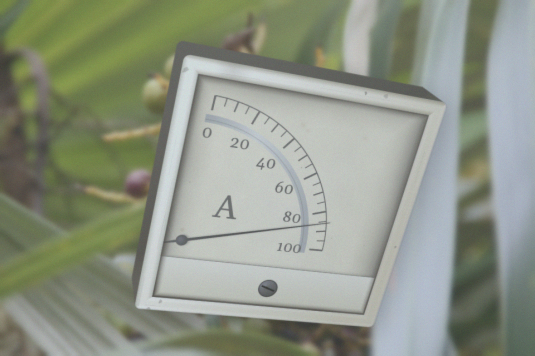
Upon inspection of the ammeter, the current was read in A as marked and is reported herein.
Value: 85 A
